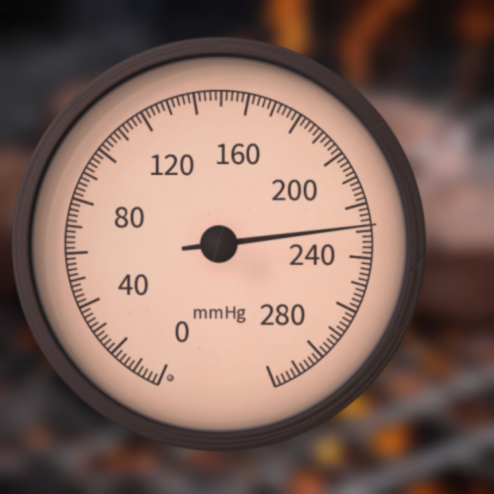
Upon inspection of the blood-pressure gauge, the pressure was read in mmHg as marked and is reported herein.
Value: 228 mmHg
